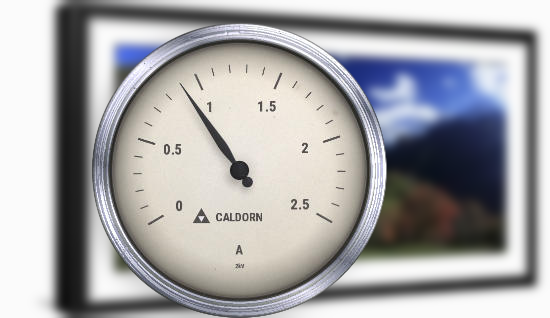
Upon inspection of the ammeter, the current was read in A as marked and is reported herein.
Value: 0.9 A
